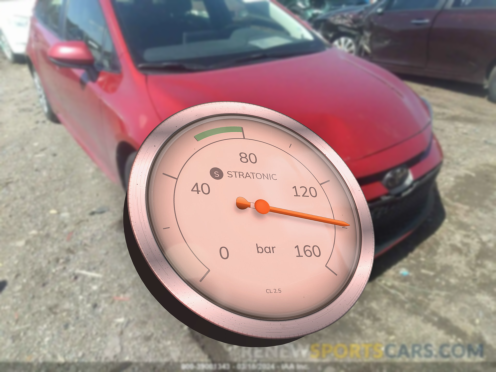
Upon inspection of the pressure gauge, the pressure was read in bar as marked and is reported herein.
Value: 140 bar
